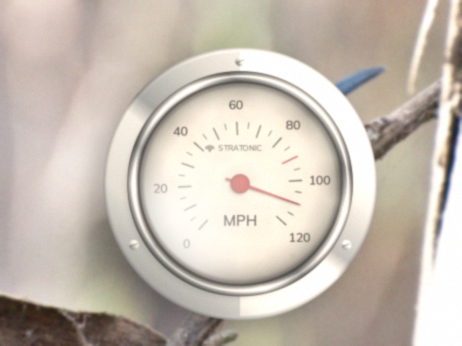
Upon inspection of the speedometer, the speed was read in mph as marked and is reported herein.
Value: 110 mph
